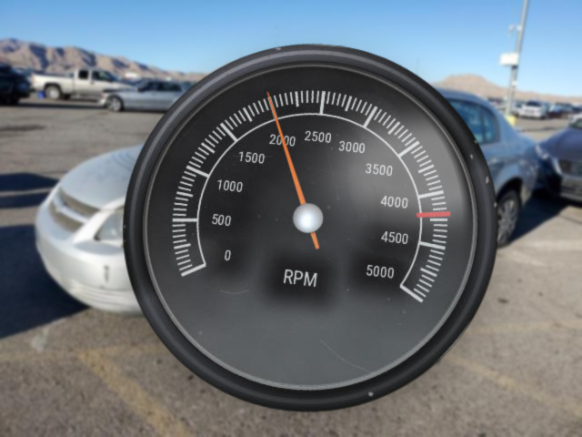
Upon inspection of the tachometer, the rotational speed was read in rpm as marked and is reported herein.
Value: 2000 rpm
